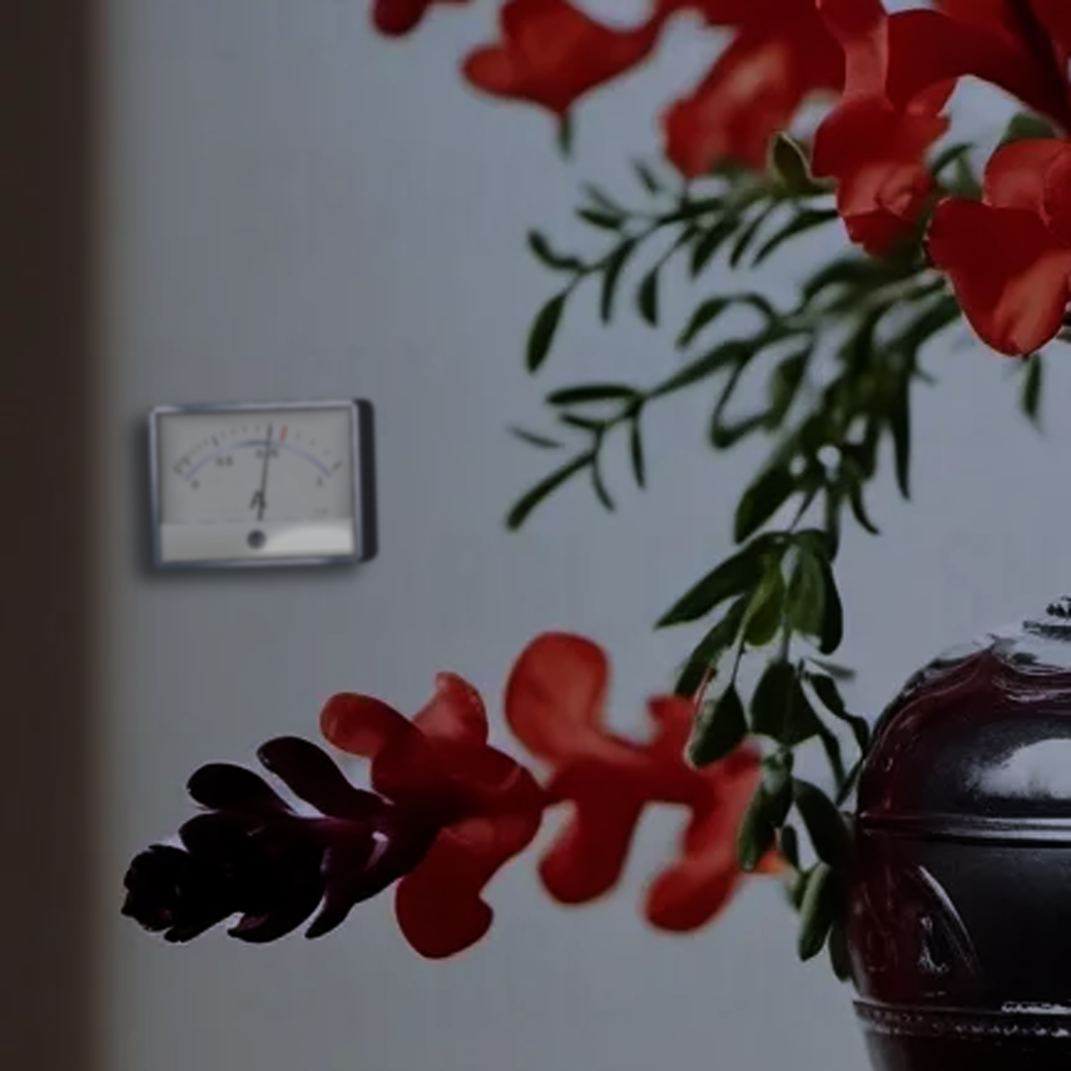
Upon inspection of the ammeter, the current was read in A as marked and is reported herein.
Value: 0.75 A
